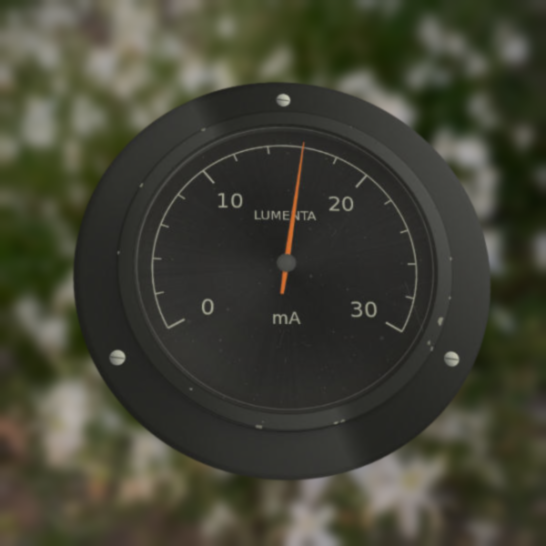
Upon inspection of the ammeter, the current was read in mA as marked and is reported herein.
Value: 16 mA
